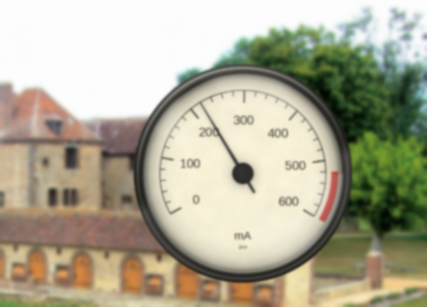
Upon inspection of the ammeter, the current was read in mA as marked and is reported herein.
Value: 220 mA
